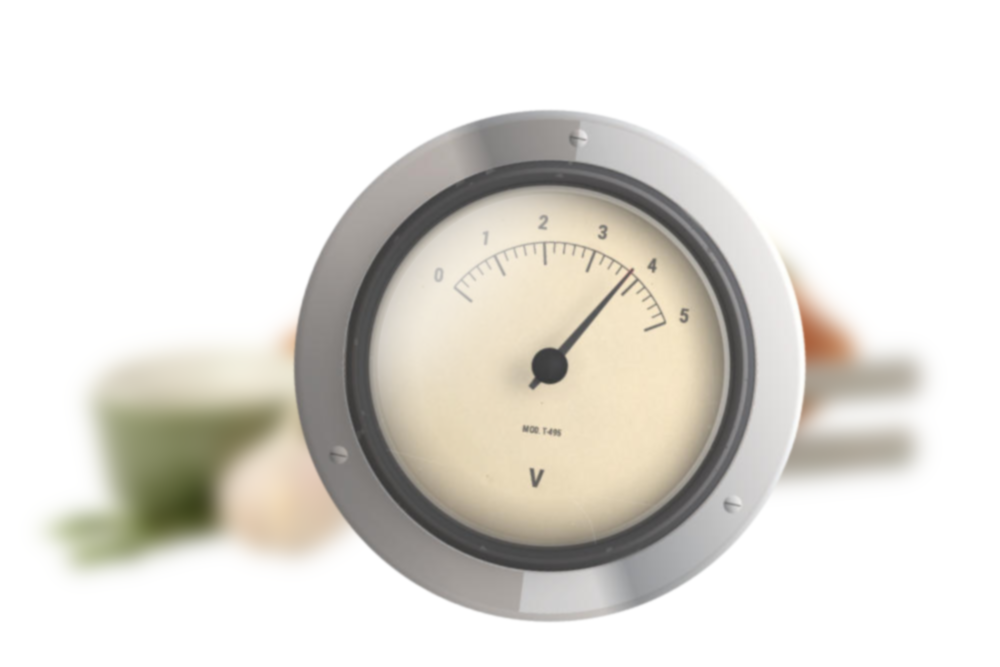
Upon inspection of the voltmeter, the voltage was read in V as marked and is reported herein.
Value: 3.8 V
